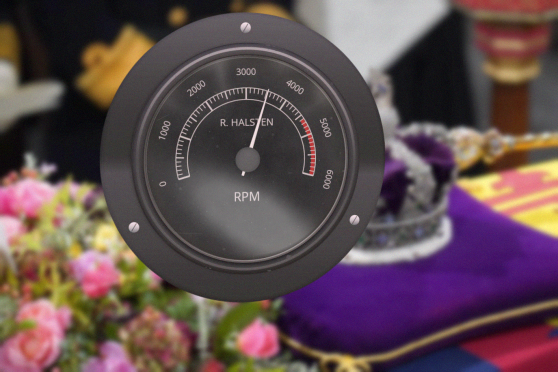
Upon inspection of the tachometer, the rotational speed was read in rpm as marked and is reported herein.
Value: 3500 rpm
